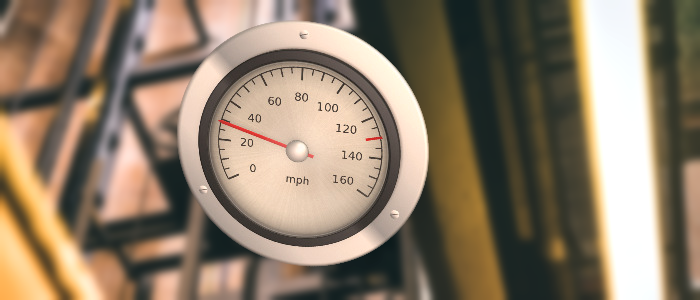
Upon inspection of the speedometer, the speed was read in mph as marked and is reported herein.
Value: 30 mph
